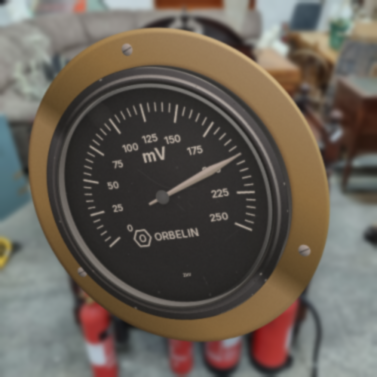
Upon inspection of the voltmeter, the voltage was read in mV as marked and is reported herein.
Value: 200 mV
